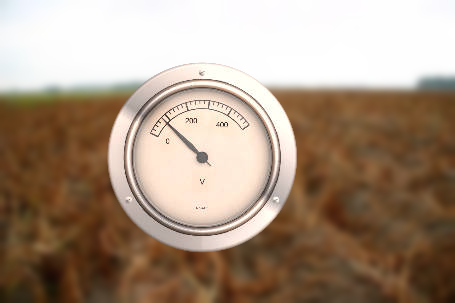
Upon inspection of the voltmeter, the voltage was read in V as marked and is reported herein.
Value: 80 V
